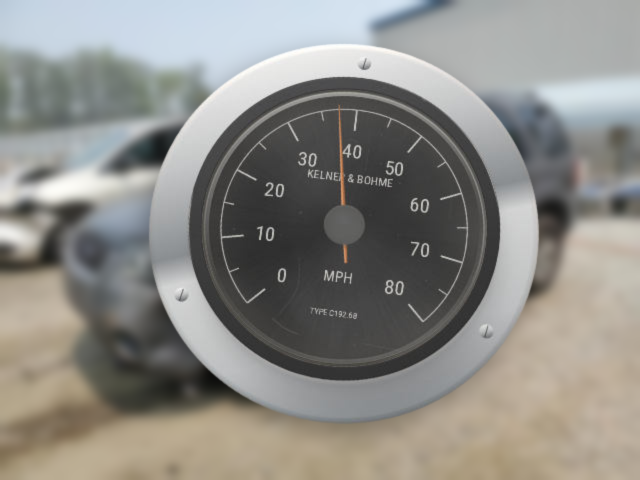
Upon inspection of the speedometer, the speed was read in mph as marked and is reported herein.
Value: 37.5 mph
